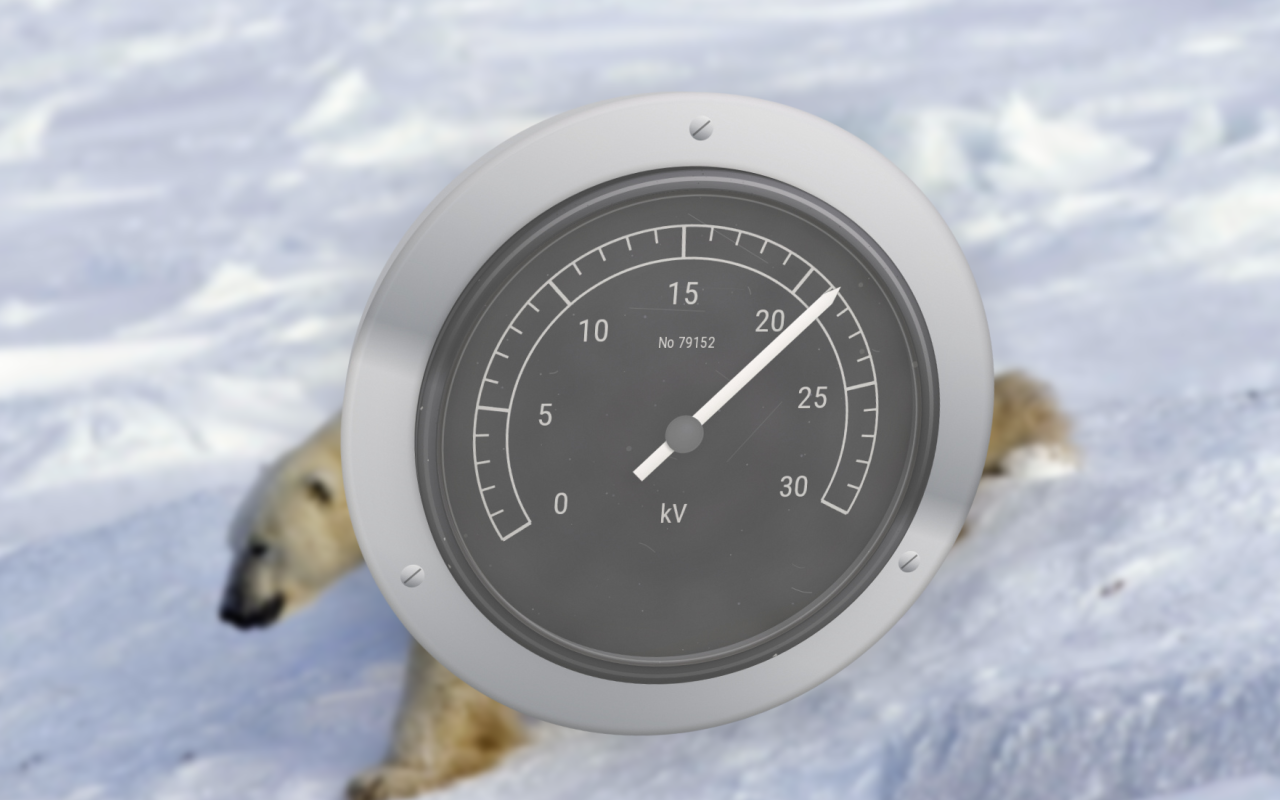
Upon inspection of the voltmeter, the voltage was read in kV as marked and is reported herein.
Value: 21 kV
